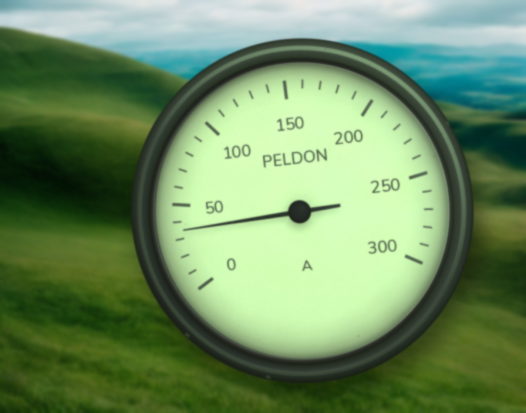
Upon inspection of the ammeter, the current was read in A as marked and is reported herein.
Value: 35 A
